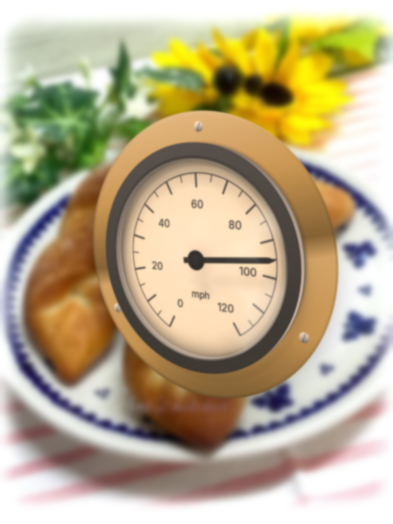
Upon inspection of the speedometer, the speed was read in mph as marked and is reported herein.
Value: 95 mph
